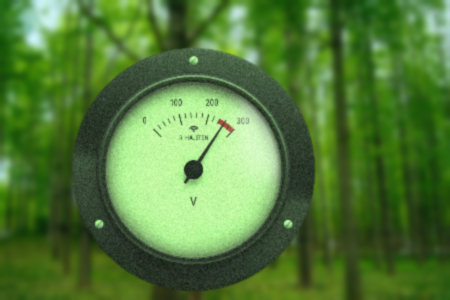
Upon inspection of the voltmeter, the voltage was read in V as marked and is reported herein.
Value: 260 V
